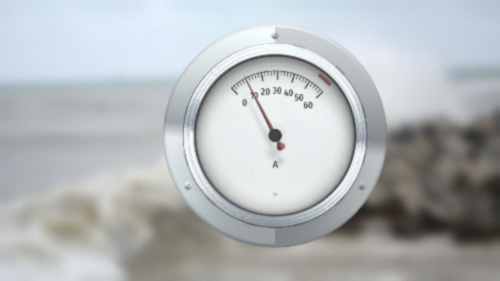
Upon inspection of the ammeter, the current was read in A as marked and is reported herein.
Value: 10 A
